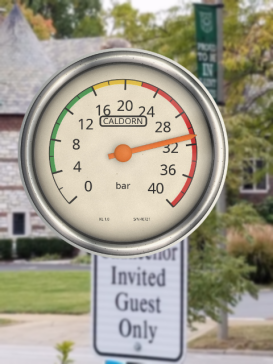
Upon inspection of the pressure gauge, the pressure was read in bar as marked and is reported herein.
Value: 31 bar
